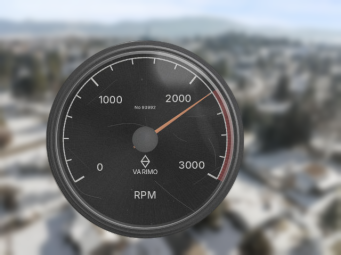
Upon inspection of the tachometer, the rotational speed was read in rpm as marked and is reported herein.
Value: 2200 rpm
